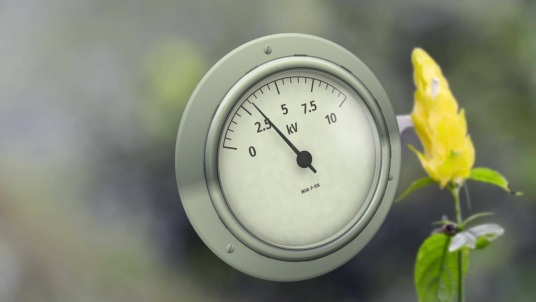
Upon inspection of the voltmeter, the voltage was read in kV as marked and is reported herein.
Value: 3 kV
